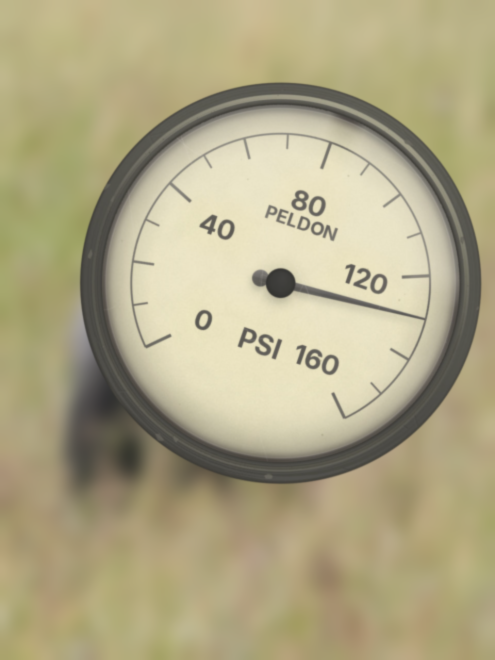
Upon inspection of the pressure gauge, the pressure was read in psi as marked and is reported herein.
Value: 130 psi
